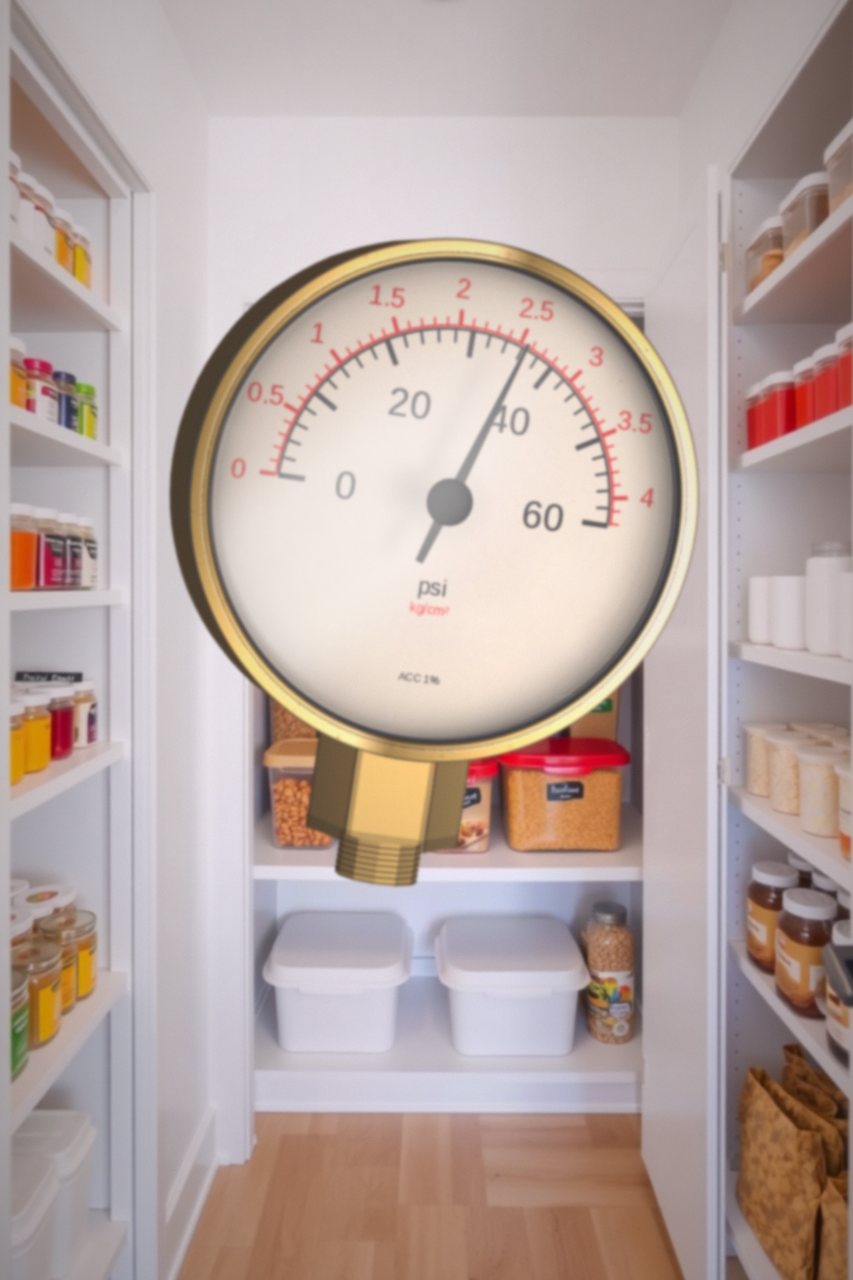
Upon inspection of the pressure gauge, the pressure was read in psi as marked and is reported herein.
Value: 36 psi
